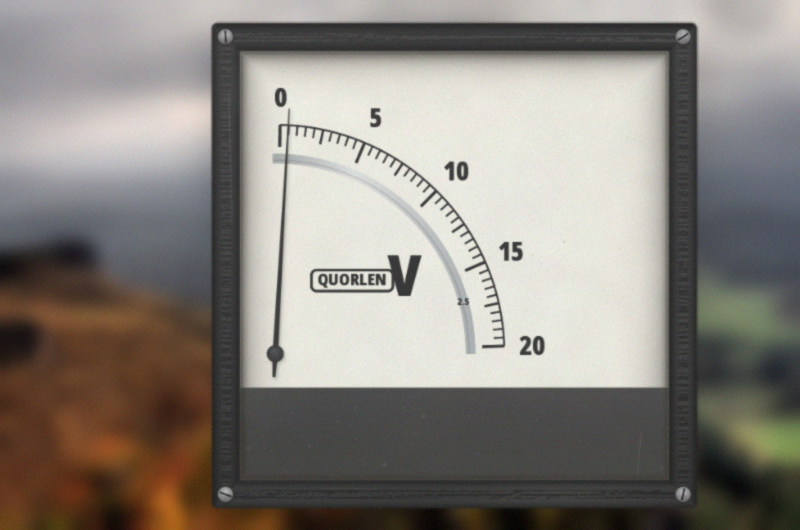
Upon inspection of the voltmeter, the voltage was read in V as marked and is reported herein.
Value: 0.5 V
